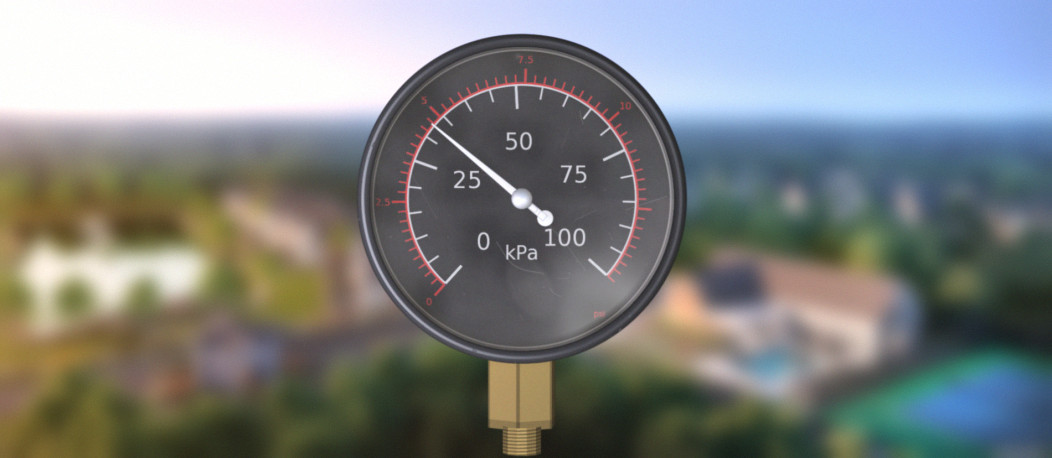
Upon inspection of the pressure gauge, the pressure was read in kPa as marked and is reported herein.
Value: 32.5 kPa
